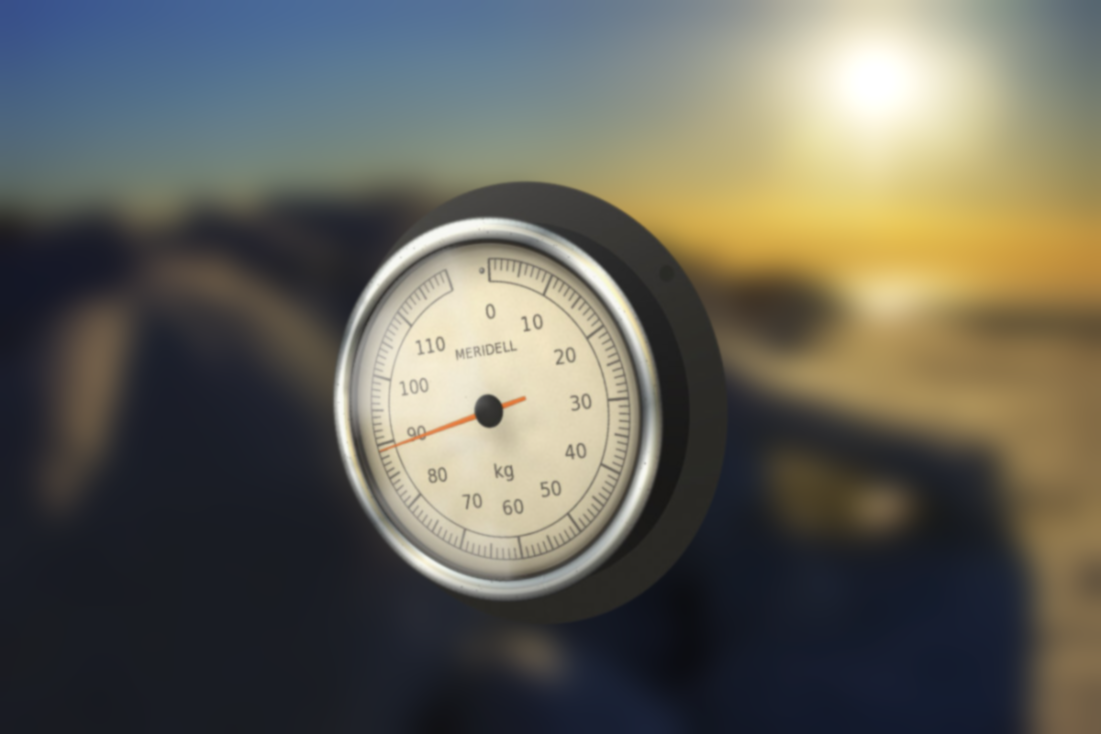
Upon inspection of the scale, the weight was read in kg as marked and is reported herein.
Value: 89 kg
